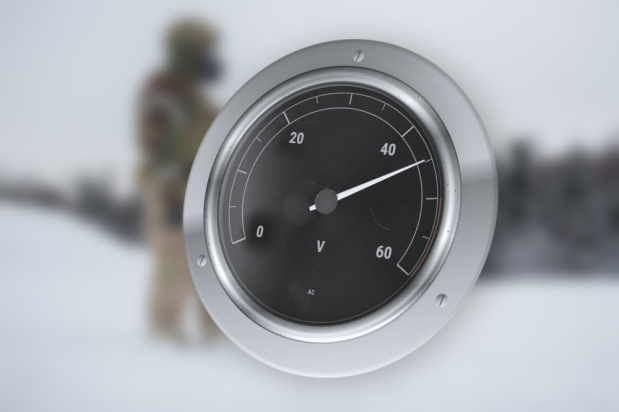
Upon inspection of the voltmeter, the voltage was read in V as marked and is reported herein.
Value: 45 V
